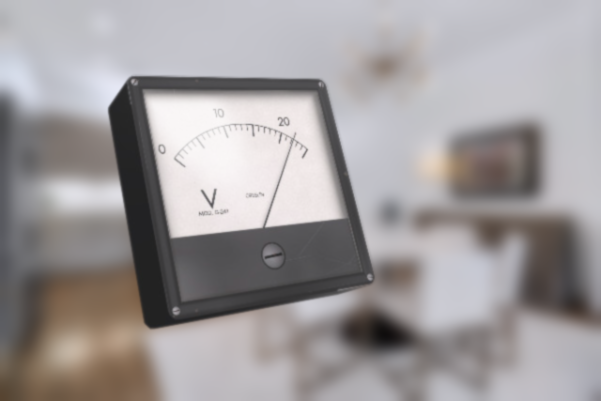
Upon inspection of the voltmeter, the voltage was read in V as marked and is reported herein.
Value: 22 V
